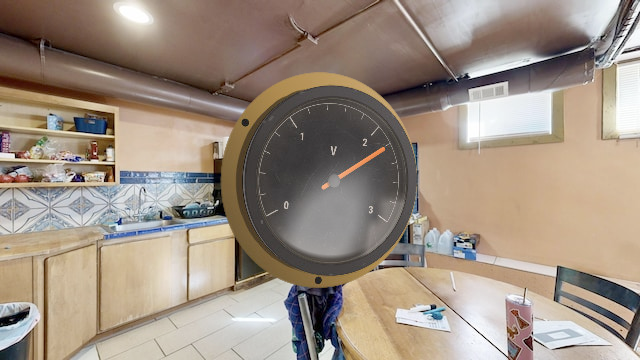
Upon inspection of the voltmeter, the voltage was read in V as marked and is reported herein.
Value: 2.2 V
